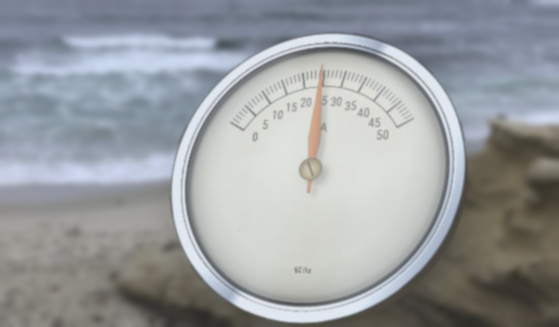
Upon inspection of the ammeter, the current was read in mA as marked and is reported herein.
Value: 25 mA
